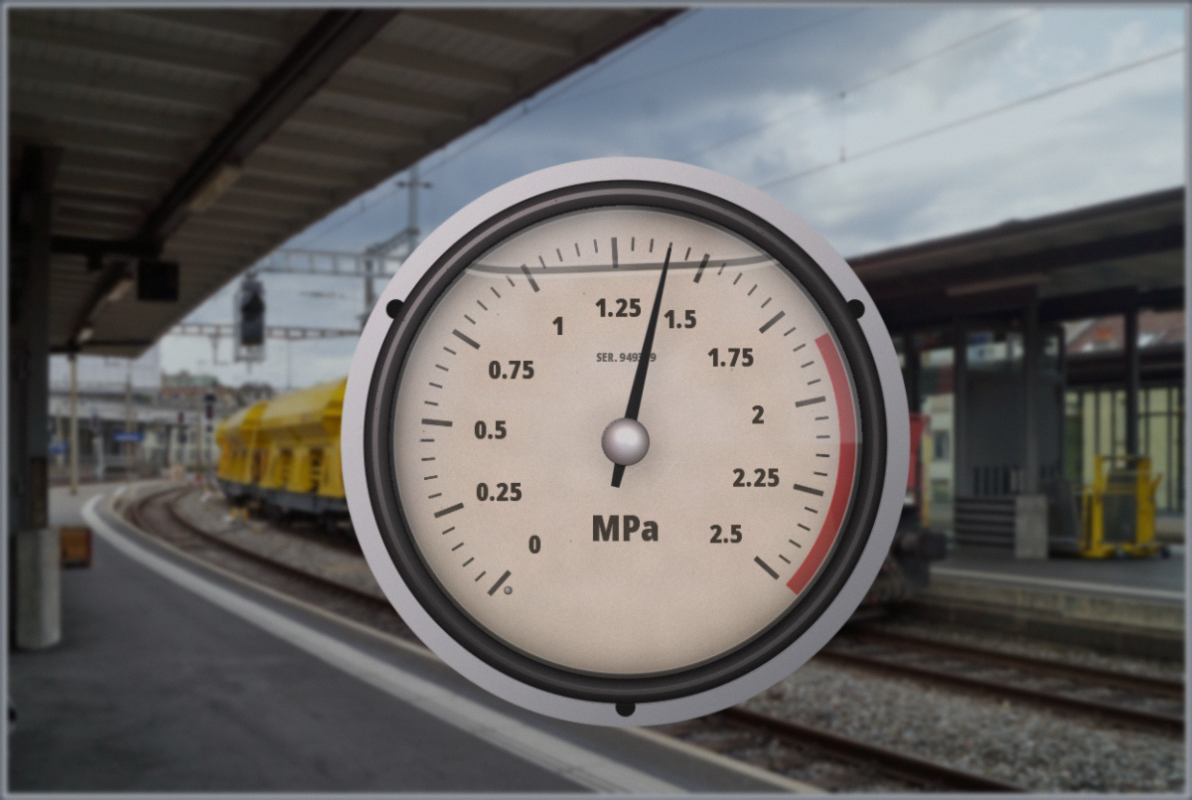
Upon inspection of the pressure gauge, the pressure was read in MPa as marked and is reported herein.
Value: 1.4 MPa
